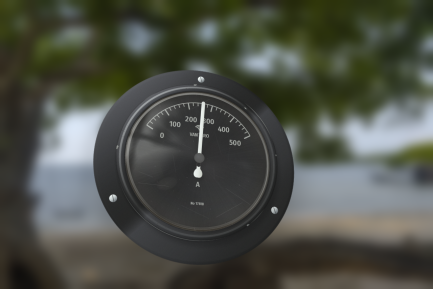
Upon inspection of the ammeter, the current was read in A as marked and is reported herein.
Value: 260 A
